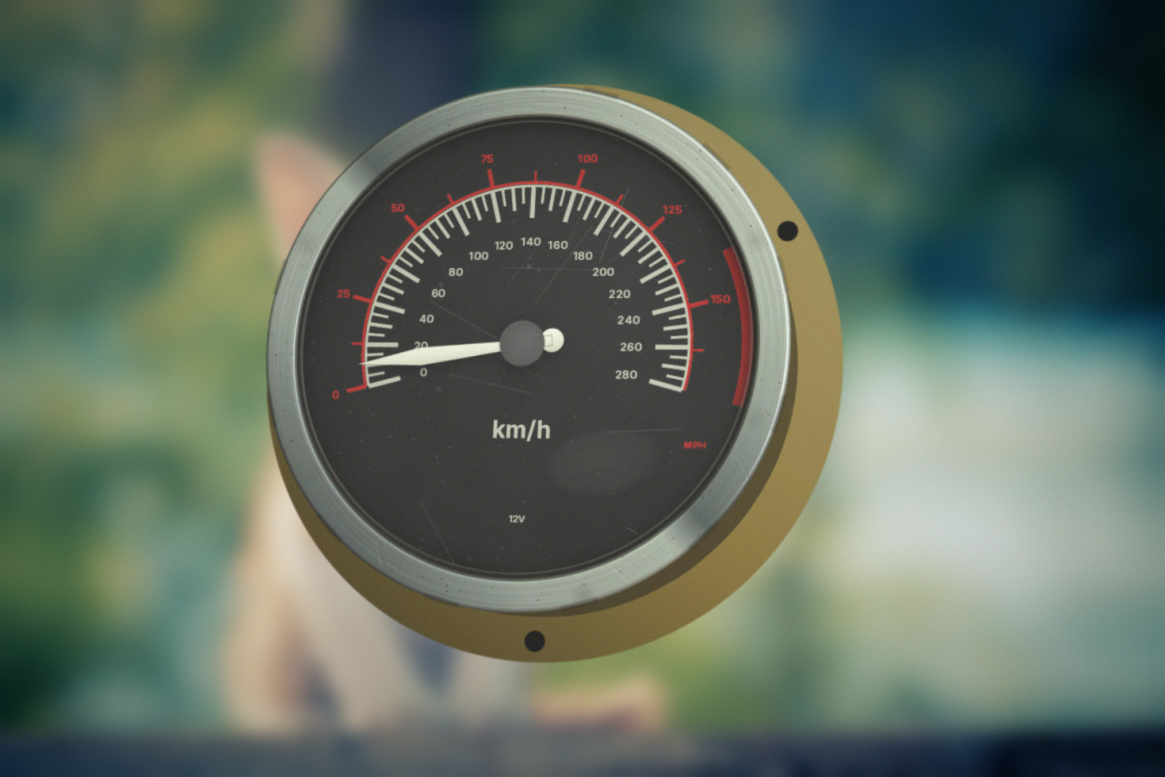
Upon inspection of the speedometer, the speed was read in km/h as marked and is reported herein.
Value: 10 km/h
